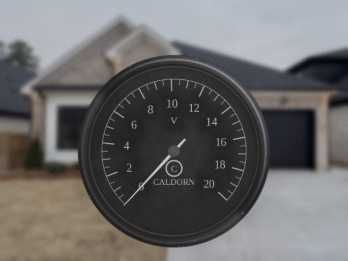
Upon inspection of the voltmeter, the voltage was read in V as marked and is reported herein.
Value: 0 V
